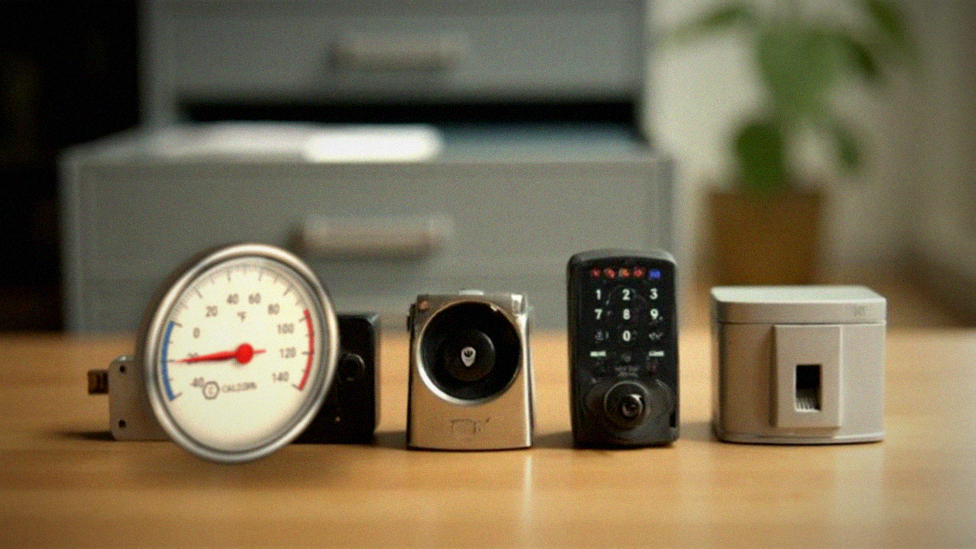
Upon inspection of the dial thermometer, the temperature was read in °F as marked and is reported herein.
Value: -20 °F
